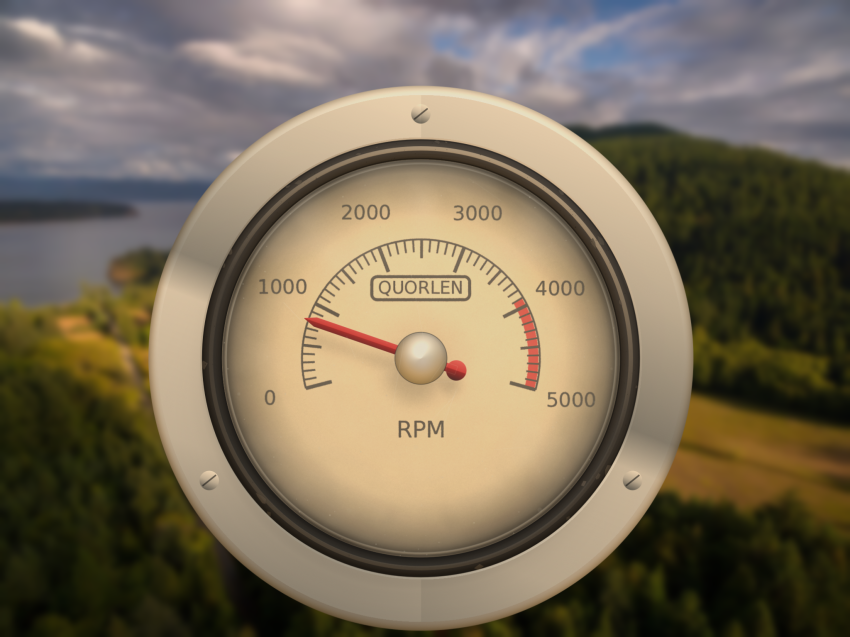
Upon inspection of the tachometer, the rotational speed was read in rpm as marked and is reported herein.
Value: 800 rpm
